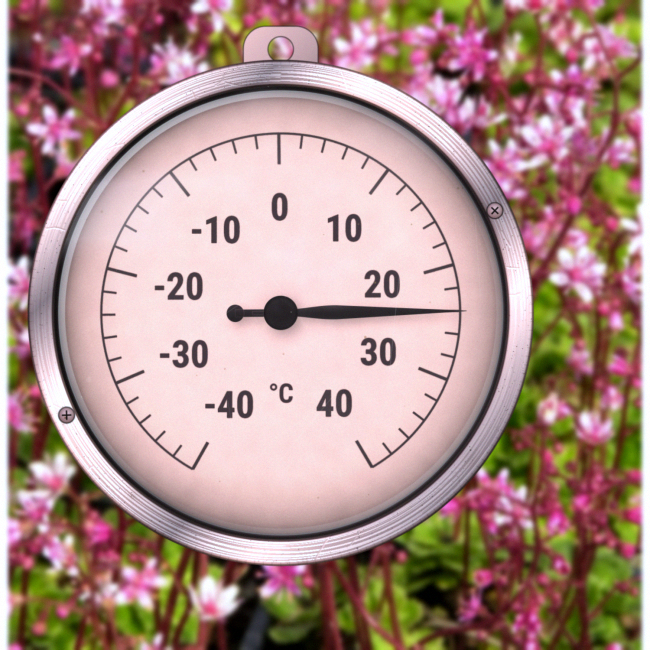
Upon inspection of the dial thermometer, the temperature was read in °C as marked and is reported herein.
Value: 24 °C
